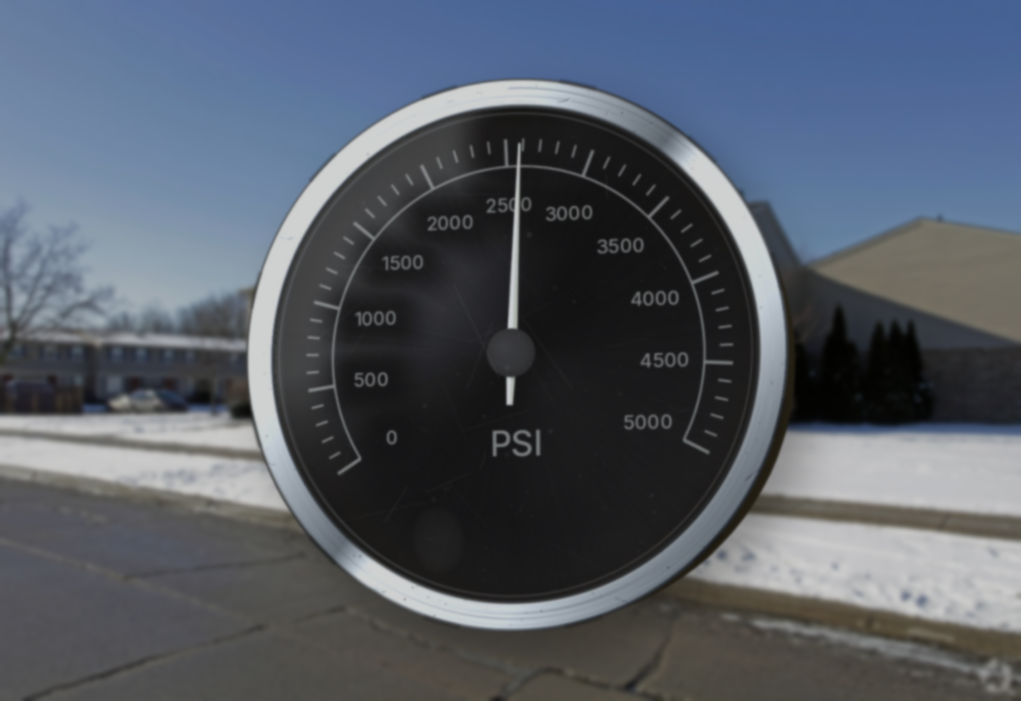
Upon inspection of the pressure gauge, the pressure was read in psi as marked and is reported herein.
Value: 2600 psi
